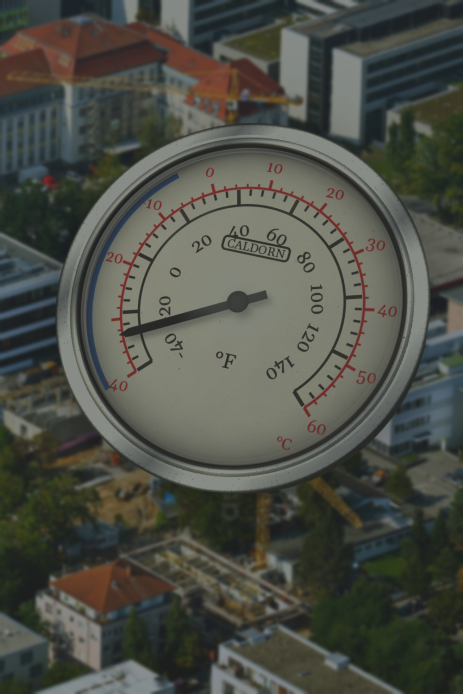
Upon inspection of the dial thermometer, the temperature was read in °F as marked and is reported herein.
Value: -28 °F
